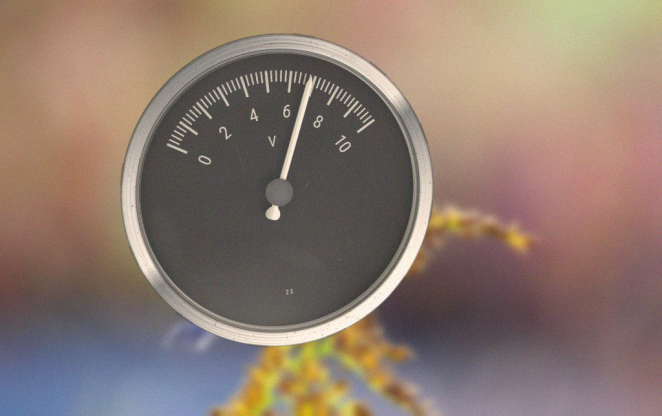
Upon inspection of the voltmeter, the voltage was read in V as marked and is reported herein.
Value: 6.8 V
